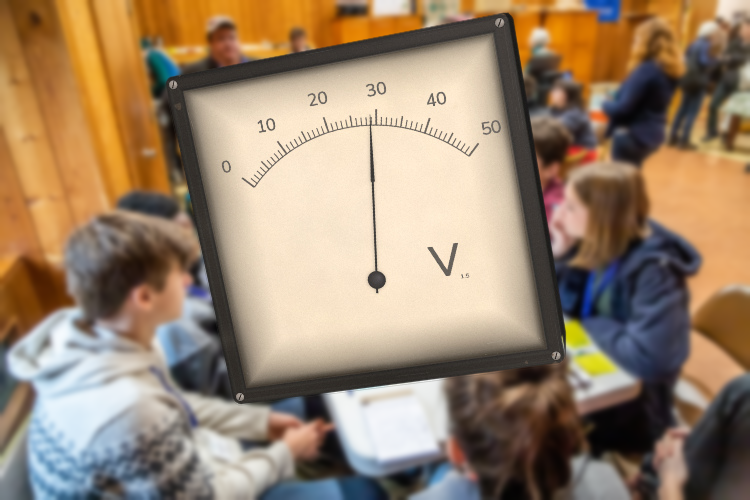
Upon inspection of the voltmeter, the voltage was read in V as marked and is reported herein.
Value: 29 V
